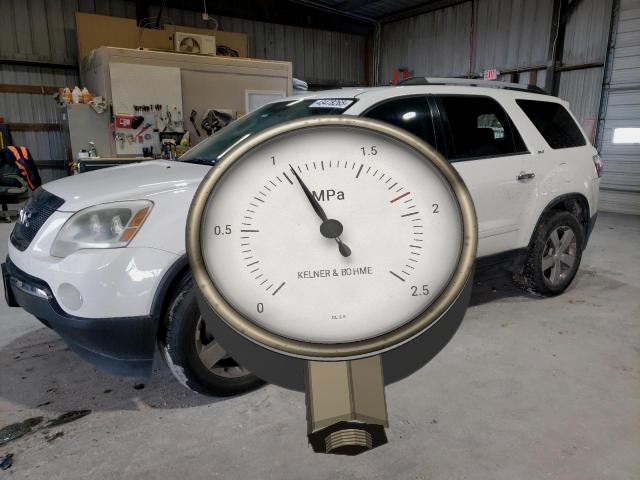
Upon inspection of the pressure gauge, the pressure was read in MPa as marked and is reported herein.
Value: 1.05 MPa
